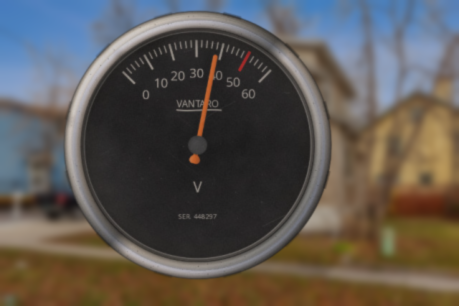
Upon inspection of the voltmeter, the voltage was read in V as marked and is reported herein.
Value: 38 V
